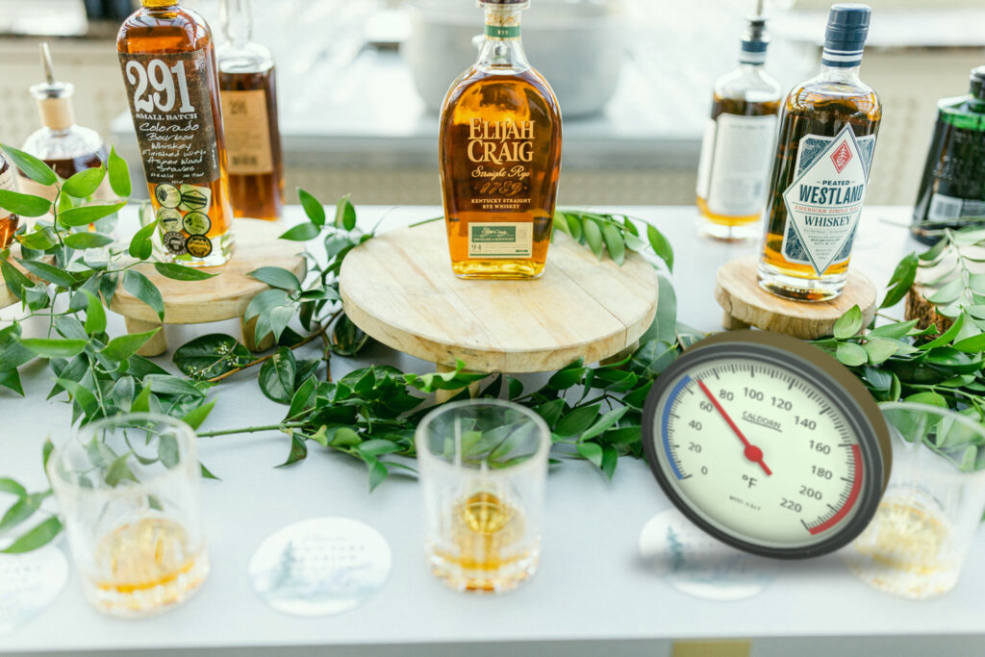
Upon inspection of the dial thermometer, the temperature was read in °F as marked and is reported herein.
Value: 70 °F
